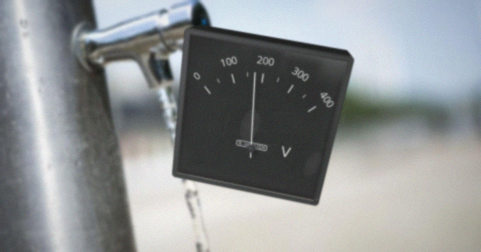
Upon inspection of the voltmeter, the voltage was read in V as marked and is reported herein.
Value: 175 V
